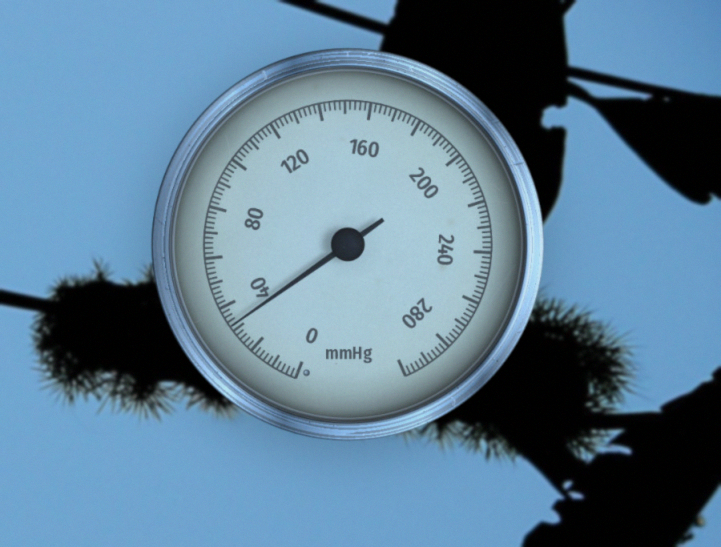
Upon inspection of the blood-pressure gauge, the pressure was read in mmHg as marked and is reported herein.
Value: 32 mmHg
